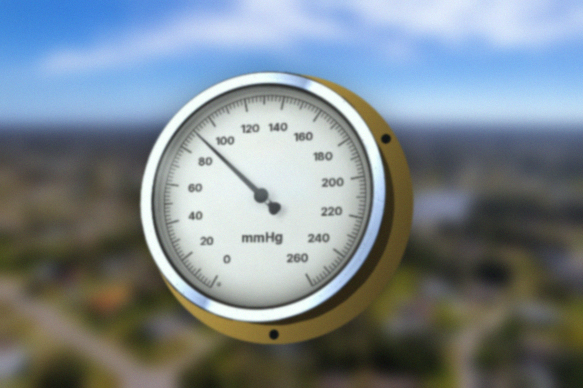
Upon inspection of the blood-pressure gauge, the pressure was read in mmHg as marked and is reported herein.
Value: 90 mmHg
